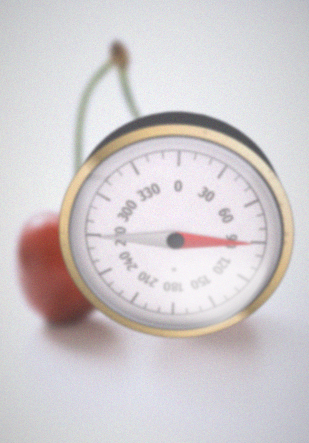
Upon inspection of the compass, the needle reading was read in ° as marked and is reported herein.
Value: 90 °
